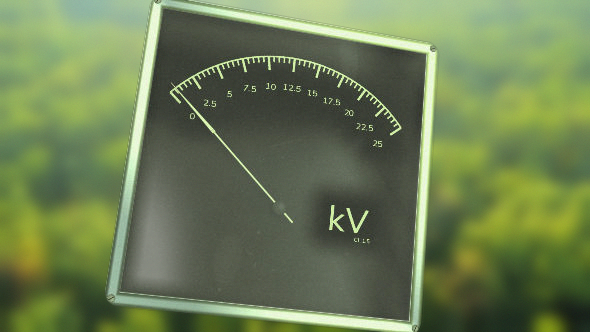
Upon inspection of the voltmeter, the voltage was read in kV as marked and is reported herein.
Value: 0.5 kV
